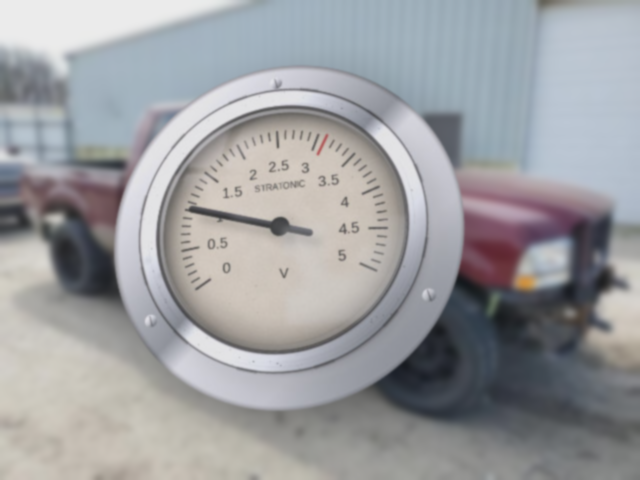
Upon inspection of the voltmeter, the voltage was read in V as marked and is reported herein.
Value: 1 V
